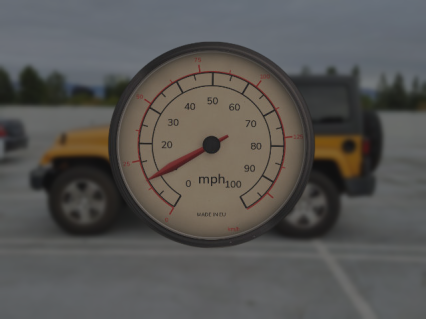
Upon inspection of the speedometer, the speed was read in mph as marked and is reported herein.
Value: 10 mph
